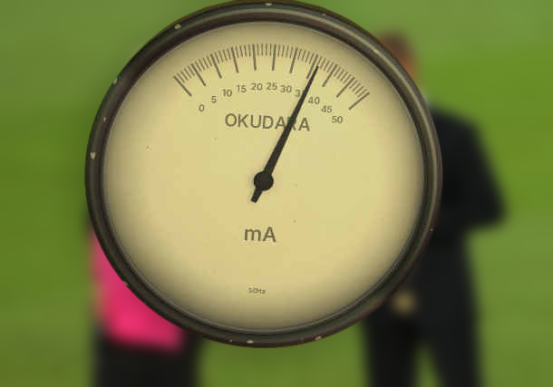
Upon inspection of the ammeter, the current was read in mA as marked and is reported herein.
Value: 36 mA
